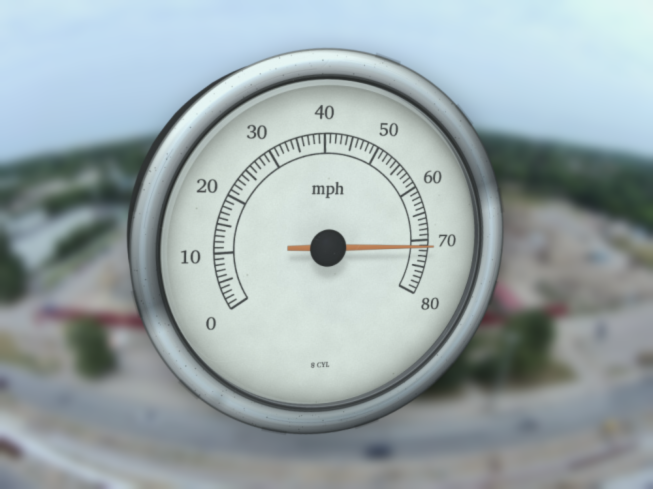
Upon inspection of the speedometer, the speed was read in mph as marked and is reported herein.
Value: 71 mph
